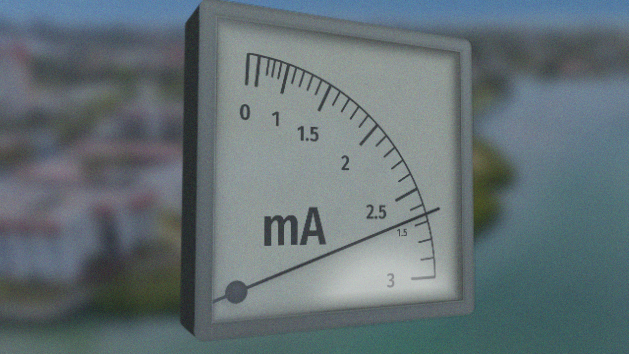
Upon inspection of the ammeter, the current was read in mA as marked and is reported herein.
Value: 2.65 mA
